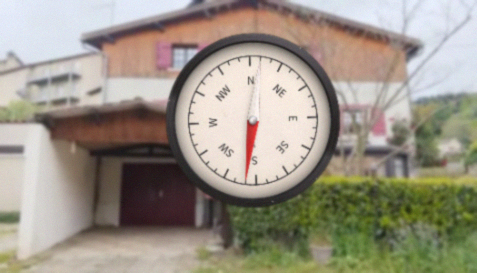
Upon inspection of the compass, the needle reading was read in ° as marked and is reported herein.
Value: 190 °
